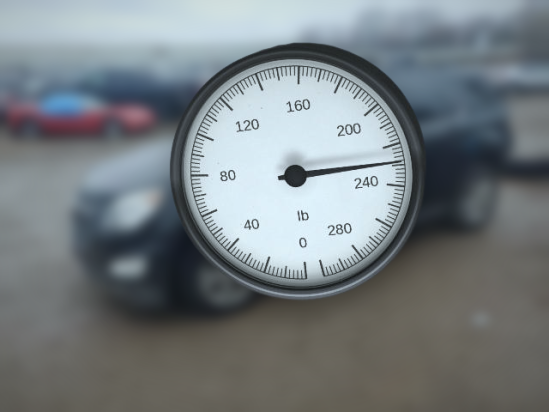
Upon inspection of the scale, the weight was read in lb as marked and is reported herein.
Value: 228 lb
